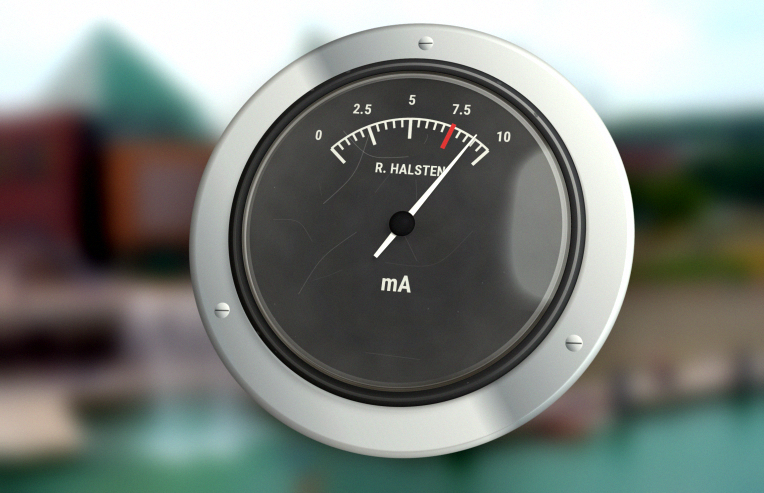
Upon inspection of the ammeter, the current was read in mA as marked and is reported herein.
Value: 9 mA
